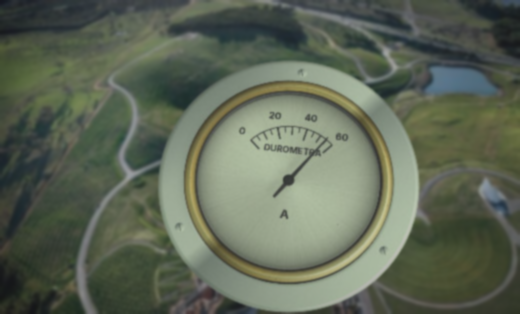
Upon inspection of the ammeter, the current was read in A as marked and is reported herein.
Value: 55 A
